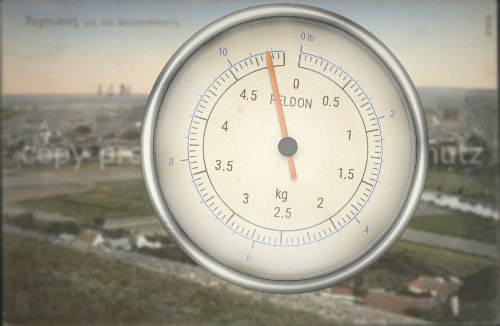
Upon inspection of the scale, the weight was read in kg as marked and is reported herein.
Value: 4.85 kg
